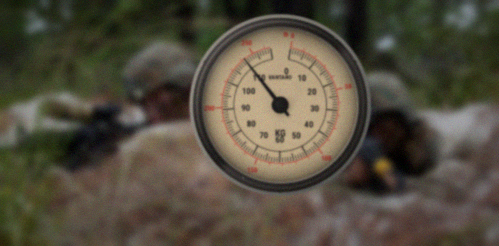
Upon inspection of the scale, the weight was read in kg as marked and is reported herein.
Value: 110 kg
